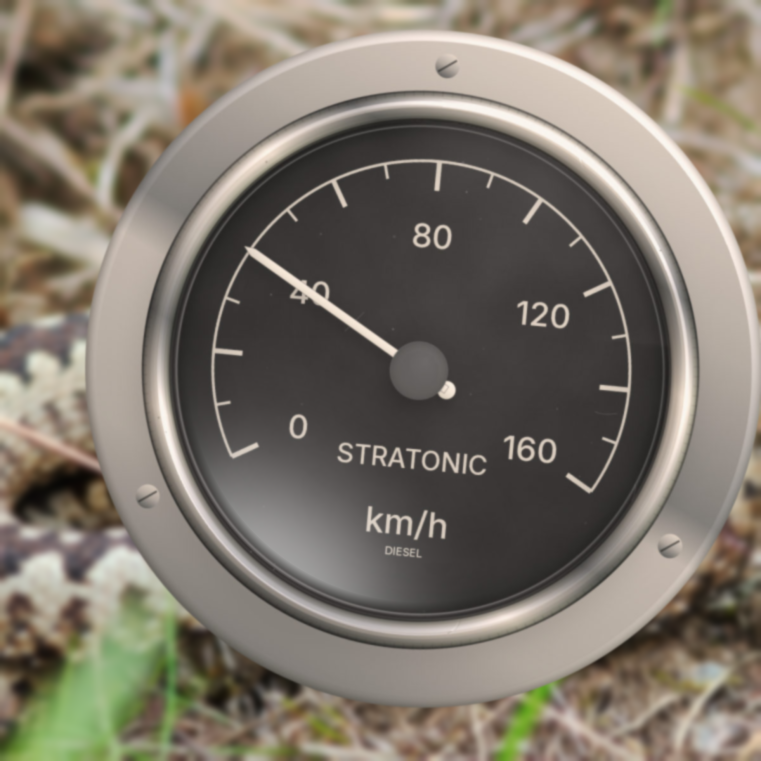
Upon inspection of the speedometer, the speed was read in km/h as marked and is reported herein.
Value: 40 km/h
